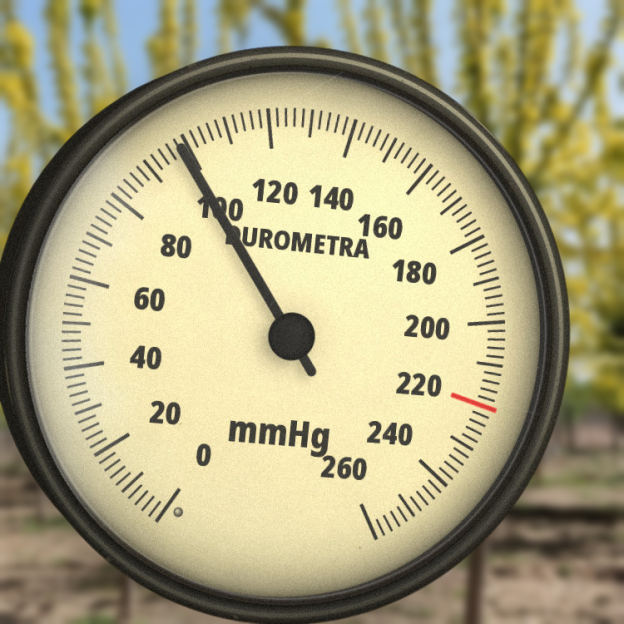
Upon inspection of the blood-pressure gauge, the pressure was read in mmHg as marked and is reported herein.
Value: 98 mmHg
